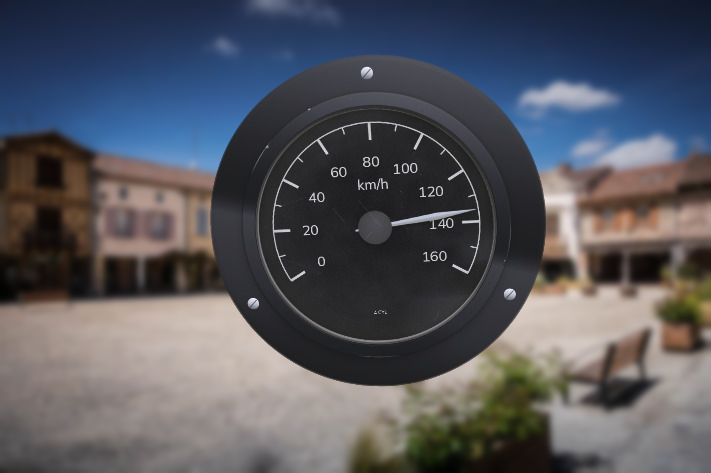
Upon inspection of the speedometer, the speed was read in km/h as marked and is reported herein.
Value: 135 km/h
